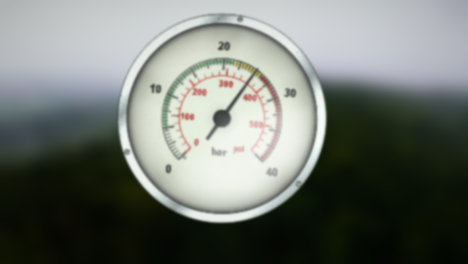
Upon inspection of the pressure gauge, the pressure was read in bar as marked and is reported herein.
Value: 25 bar
